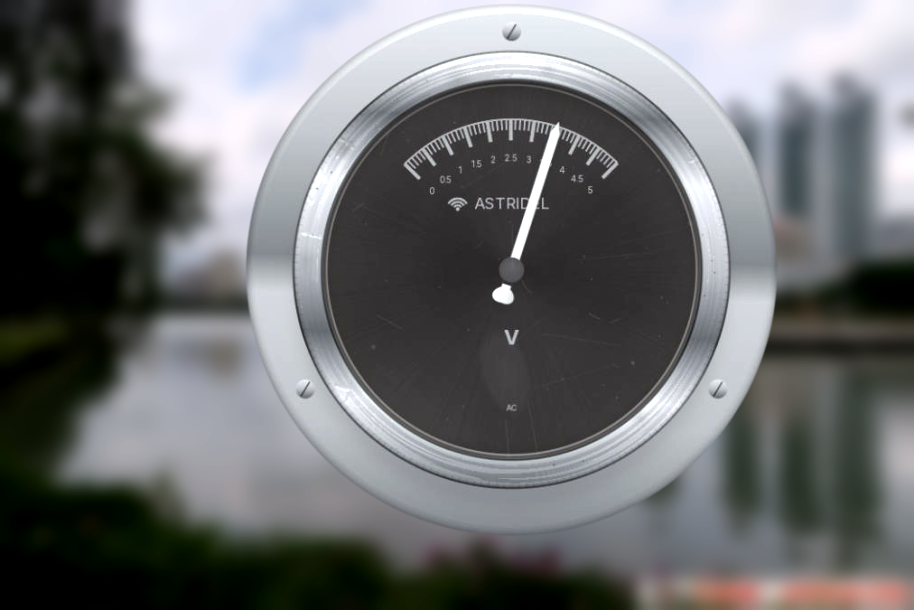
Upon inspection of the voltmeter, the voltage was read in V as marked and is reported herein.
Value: 3.5 V
